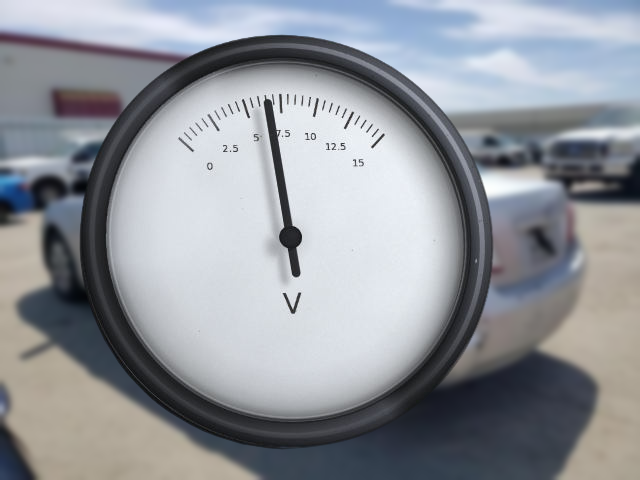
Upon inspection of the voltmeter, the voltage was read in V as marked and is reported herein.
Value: 6.5 V
